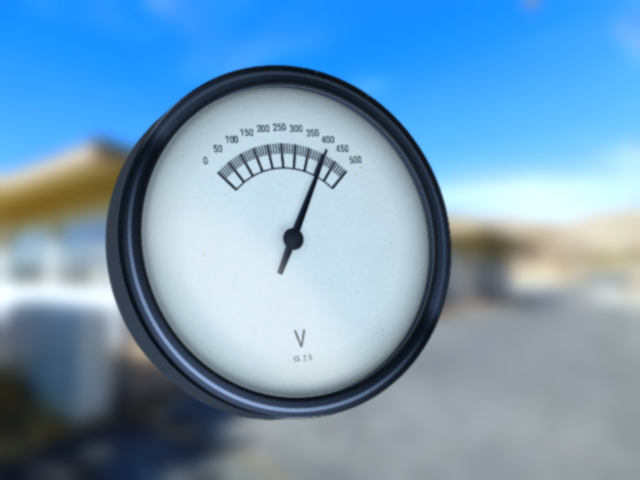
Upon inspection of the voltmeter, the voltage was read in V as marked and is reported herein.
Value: 400 V
